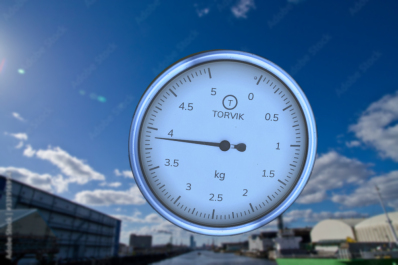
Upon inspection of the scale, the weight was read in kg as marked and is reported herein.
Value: 3.9 kg
